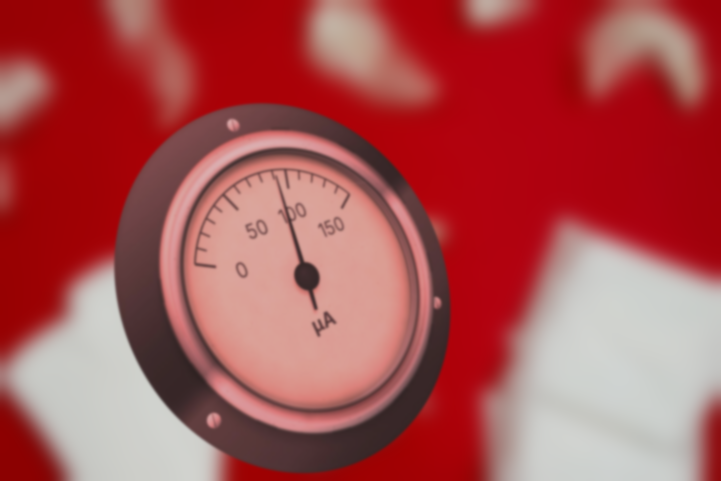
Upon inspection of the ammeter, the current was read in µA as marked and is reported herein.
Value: 90 µA
